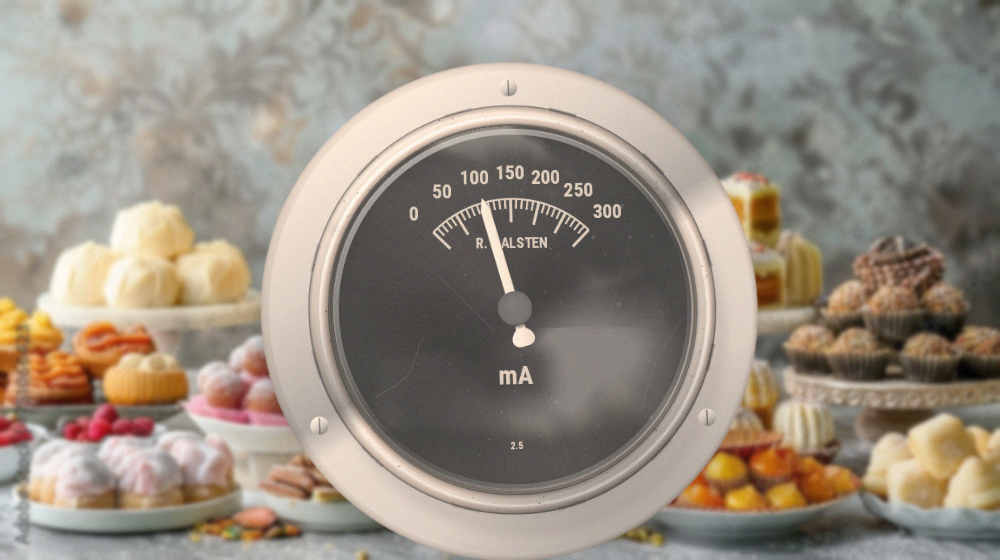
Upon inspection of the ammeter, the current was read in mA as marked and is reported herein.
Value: 100 mA
